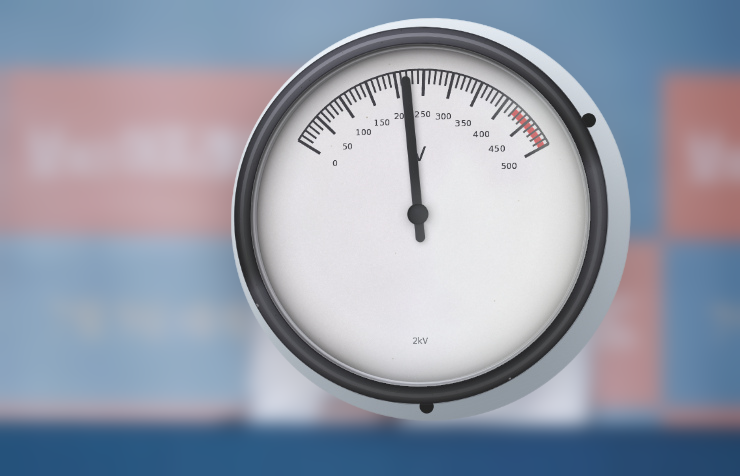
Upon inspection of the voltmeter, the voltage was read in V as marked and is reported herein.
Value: 220 V
